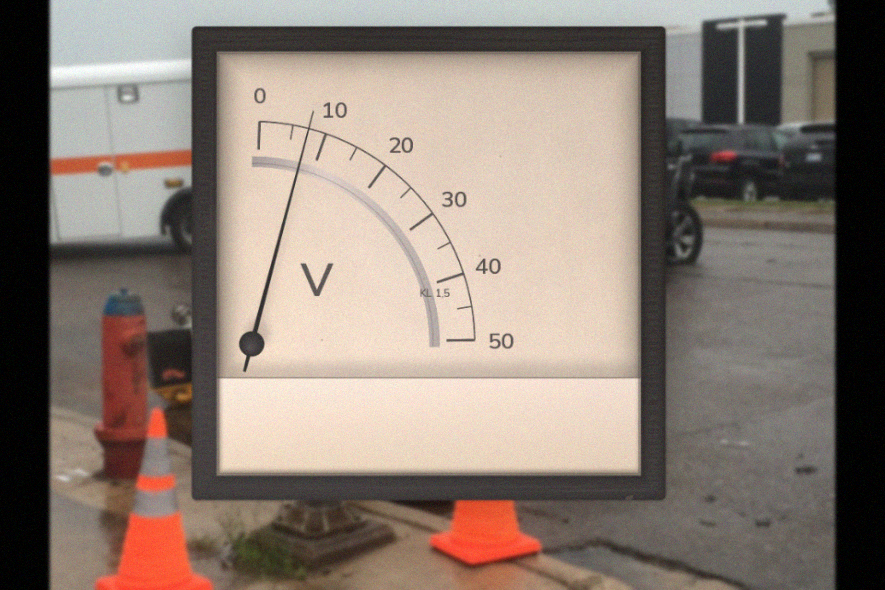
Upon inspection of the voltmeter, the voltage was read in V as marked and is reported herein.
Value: 7.5 V
